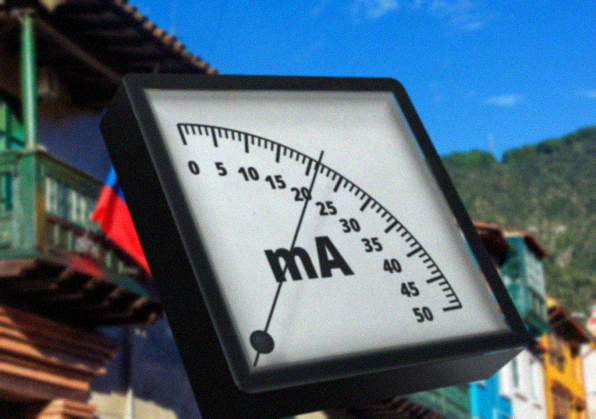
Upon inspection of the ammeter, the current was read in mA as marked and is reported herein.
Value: 21 mA
